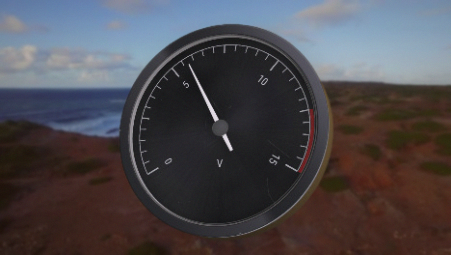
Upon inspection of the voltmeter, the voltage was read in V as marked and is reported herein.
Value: 5.75 V
